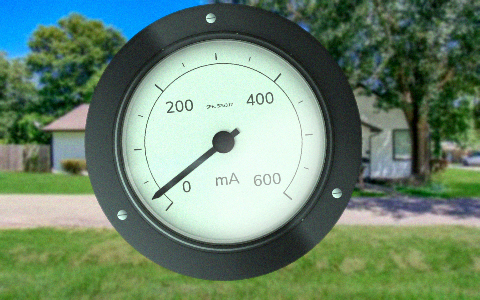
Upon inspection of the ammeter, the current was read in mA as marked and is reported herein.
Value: 25 mA
